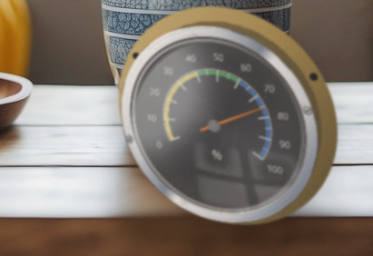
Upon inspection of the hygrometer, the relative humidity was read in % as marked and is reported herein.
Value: 75 %
